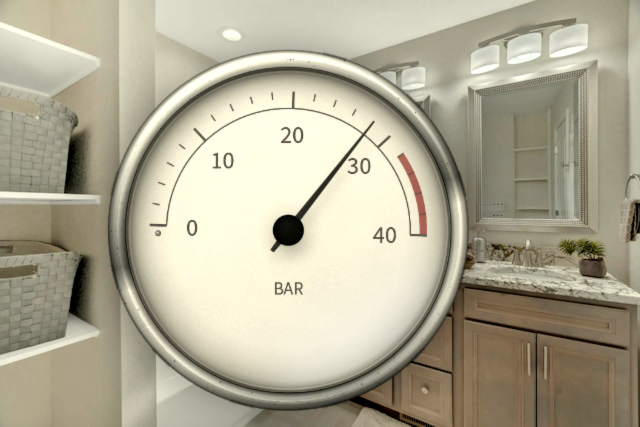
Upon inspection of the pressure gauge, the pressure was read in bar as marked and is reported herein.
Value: 28 bar
